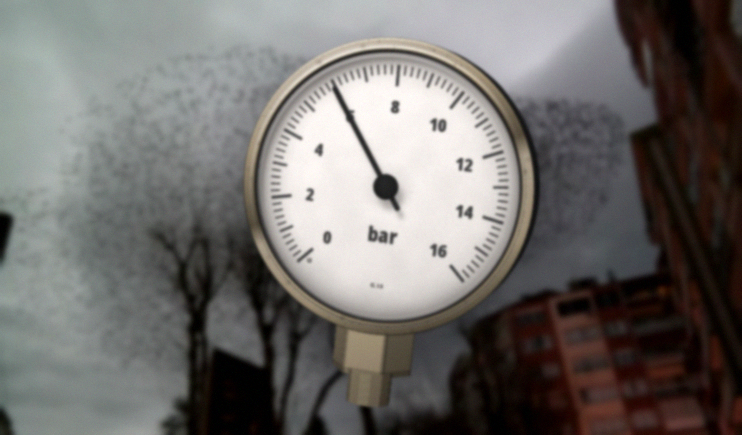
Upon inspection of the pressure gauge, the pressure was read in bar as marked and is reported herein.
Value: 6 bar
